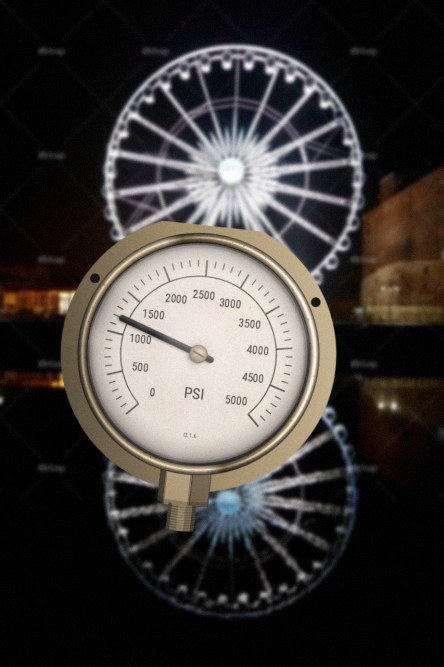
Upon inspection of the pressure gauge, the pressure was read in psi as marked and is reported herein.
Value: 1200 psi
